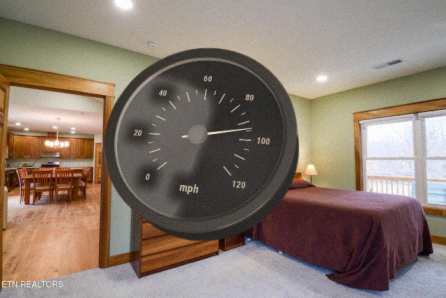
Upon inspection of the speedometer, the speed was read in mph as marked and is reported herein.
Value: 95 mph
